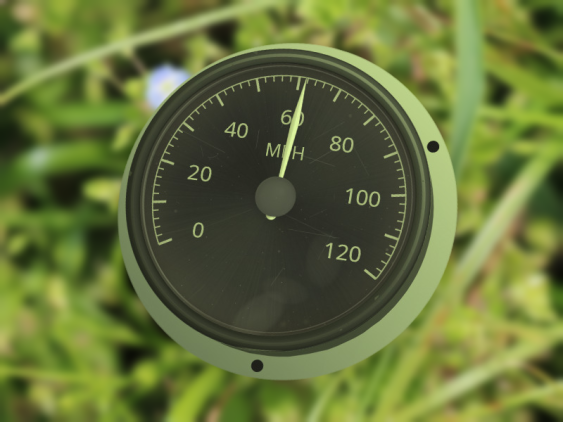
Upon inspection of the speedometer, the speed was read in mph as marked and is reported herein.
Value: 62 mph
